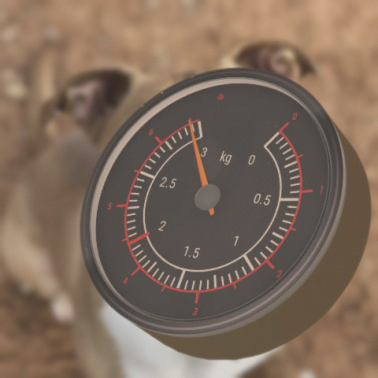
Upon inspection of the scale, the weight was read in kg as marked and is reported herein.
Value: 2.95 kg
